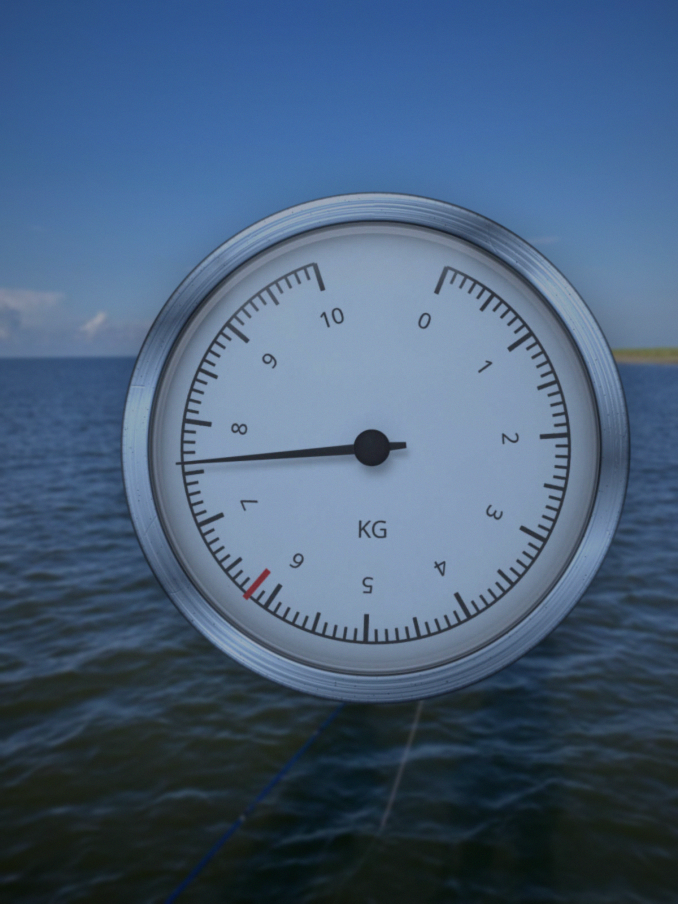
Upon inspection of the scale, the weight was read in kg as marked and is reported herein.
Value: 7.6 kg
